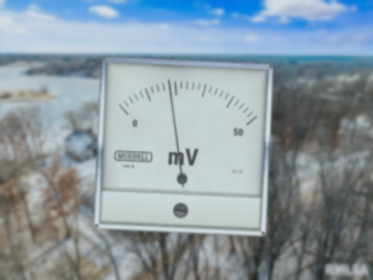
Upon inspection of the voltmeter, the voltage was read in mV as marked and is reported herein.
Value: 18 mV
